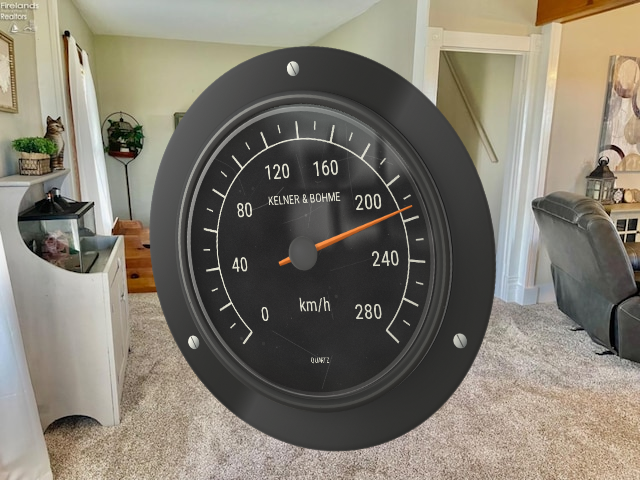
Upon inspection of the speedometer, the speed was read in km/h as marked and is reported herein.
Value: 215 km/h
